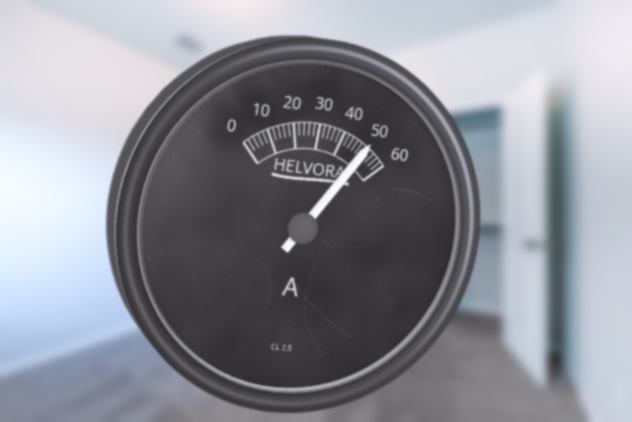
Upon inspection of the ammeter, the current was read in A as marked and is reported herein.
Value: 50 A
